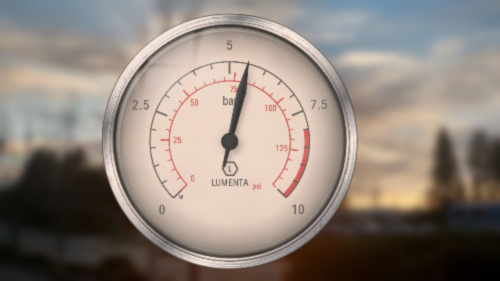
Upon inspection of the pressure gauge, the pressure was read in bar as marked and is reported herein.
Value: 5.5 bar
